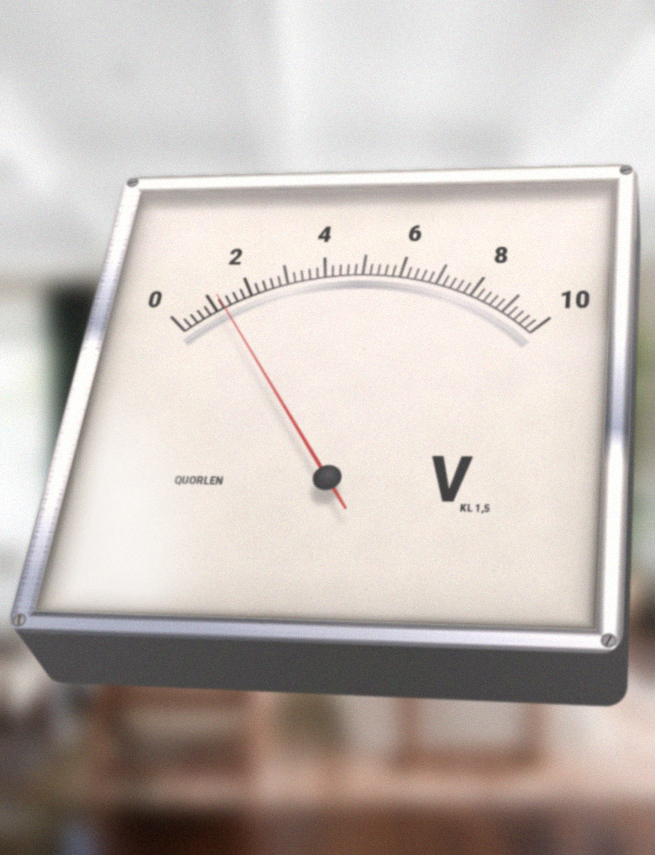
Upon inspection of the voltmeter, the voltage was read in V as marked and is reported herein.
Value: 1.2 V
